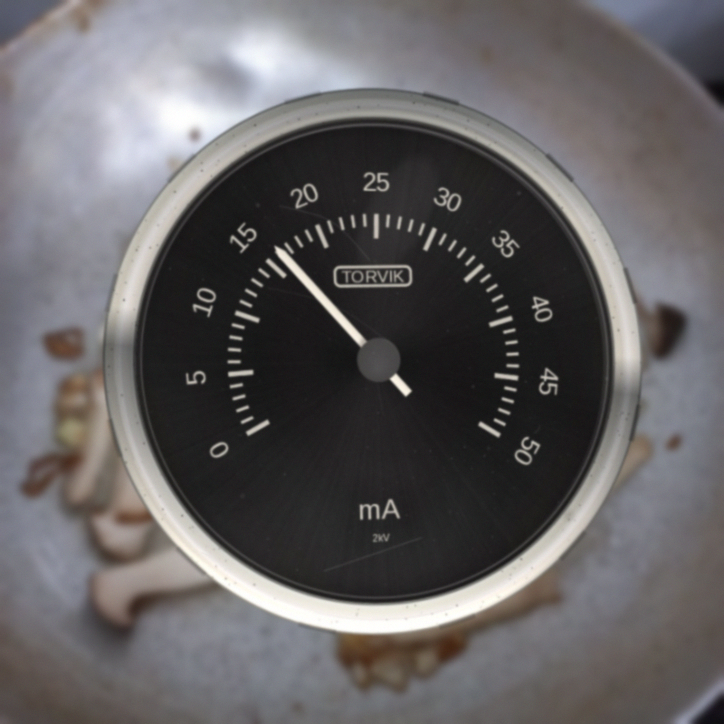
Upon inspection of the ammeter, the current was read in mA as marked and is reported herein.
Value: 16 mA
